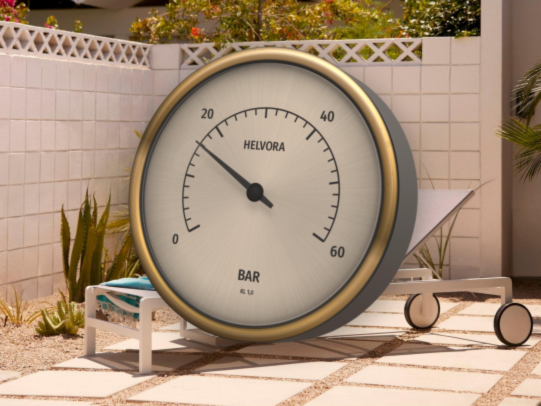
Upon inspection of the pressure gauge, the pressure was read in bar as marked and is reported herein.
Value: 16 bar
